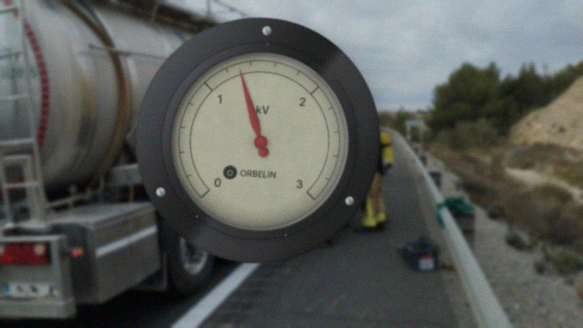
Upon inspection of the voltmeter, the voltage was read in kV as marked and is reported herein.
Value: 1.3 kV
